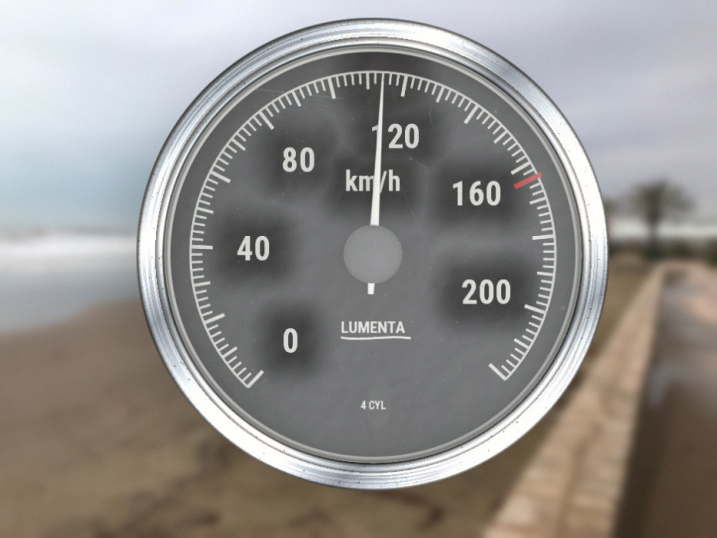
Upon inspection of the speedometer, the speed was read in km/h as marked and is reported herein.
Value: 114 km/h
